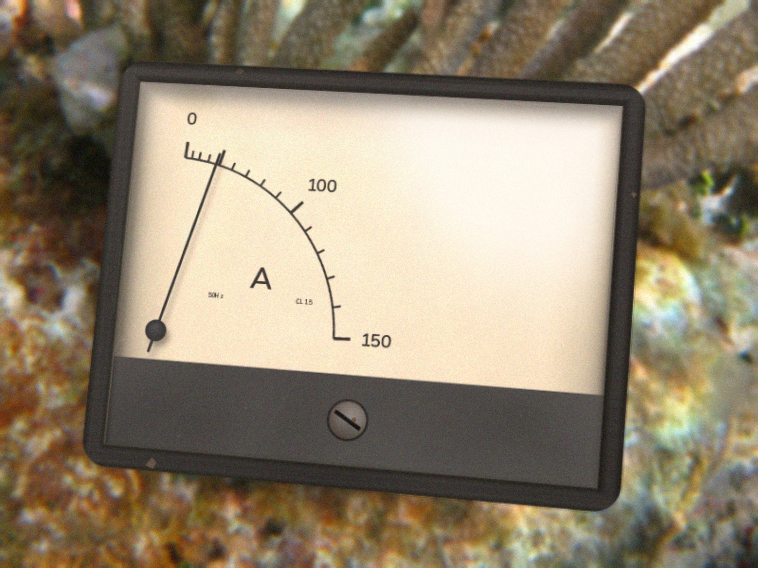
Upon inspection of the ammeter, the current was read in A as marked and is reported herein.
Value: 50 A
